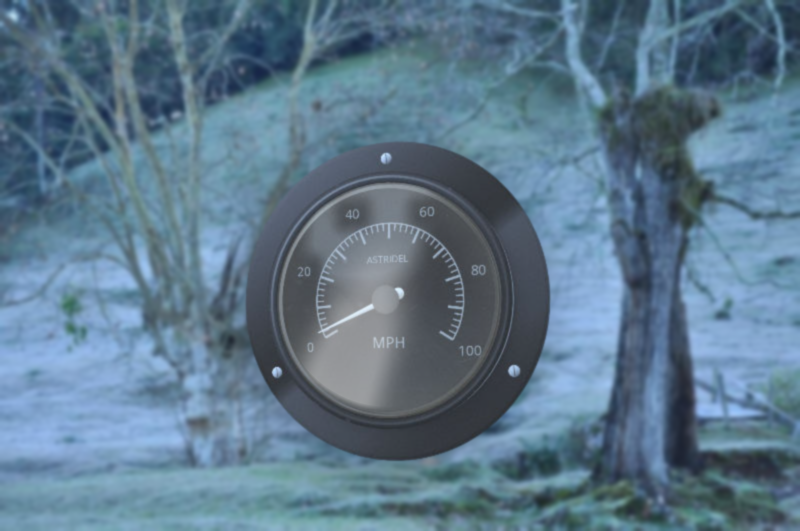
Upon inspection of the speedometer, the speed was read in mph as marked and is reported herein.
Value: 2 mph
